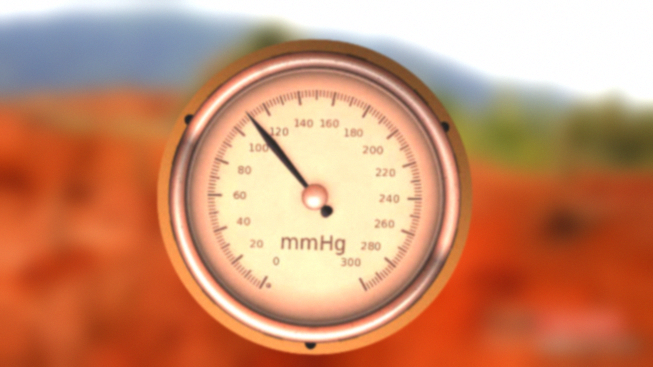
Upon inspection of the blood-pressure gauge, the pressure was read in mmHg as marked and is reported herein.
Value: 110 mmHg
